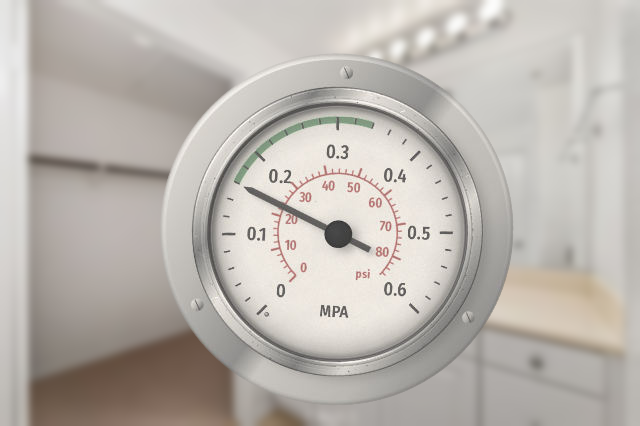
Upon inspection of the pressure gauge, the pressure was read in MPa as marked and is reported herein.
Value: 0.16 MPa
